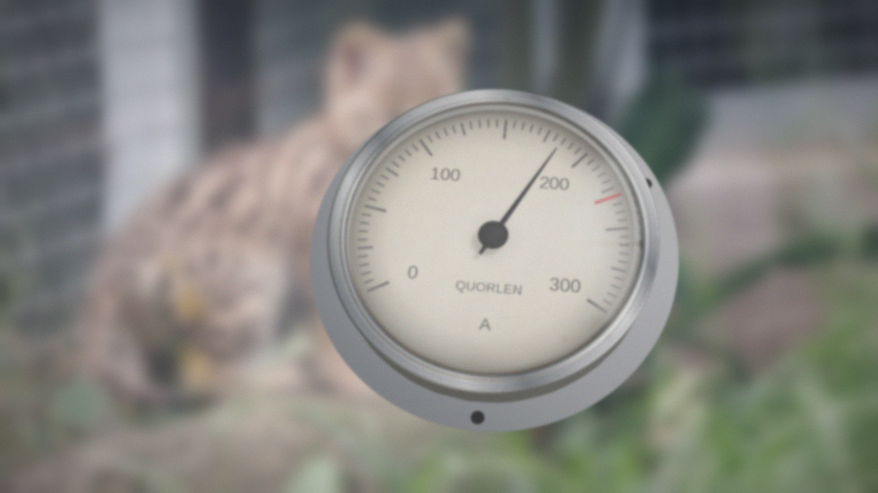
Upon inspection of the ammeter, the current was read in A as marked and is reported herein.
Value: 185 A
